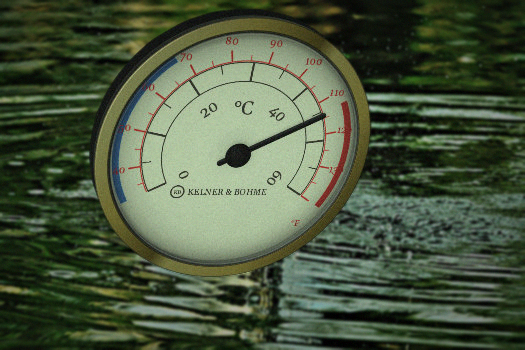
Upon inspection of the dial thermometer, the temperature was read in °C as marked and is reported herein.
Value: 45 °C
